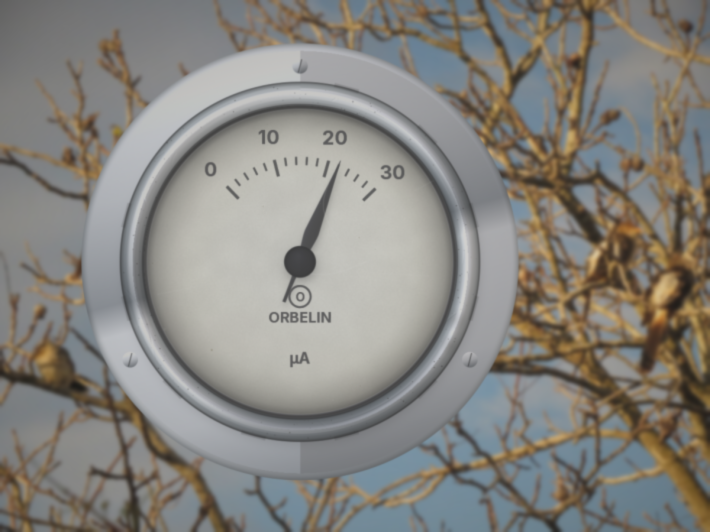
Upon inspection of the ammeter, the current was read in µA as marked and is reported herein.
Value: 22 µA
